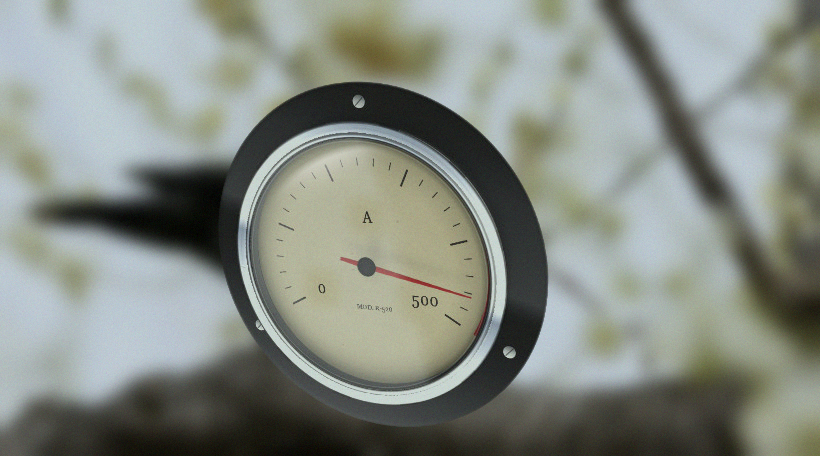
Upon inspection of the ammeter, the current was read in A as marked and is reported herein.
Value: 460 A
